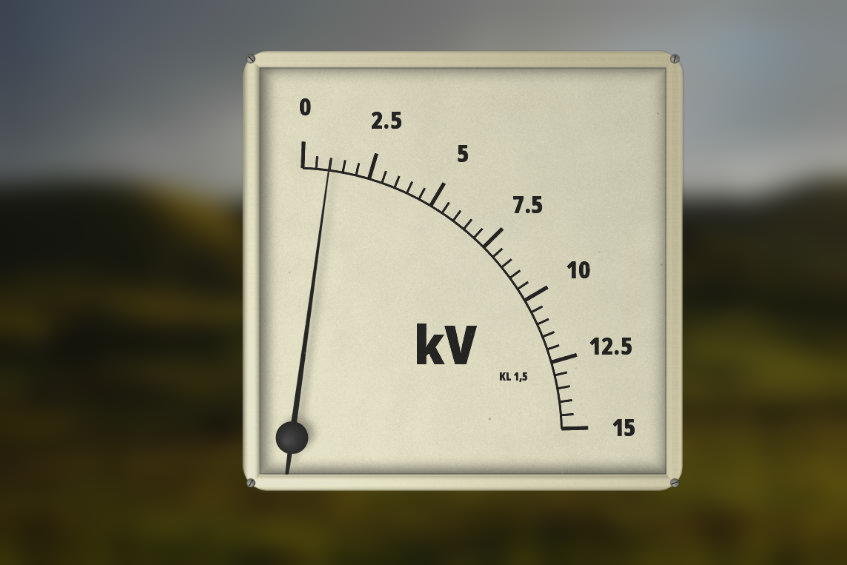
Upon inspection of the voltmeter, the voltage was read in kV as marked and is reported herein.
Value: 1 kV
